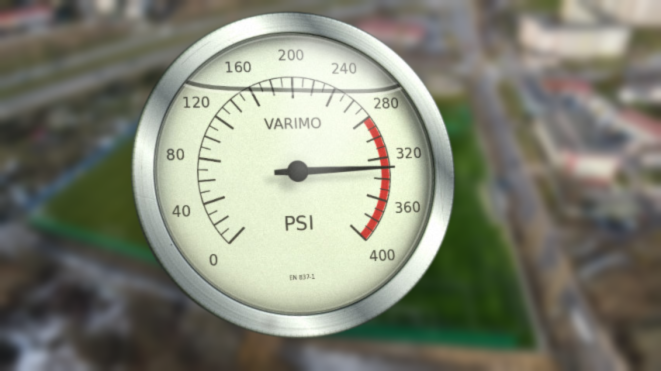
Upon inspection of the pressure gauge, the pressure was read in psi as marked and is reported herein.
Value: 330 psi
